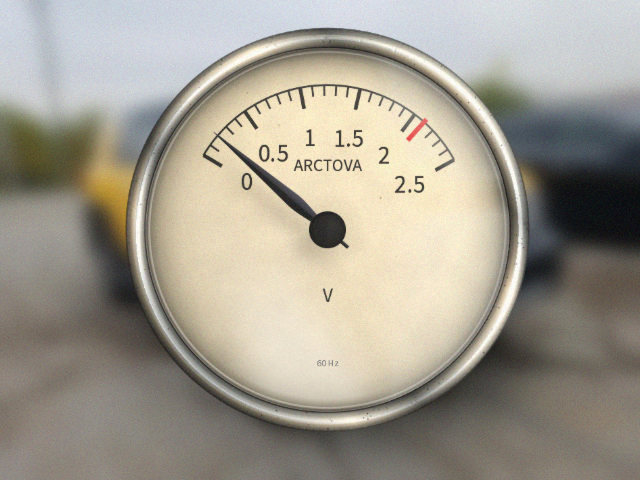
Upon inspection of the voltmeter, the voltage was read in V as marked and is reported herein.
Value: 0.2 V
